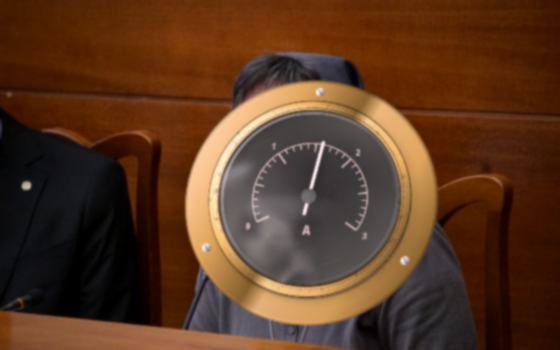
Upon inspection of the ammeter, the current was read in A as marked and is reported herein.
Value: 1.6 A
